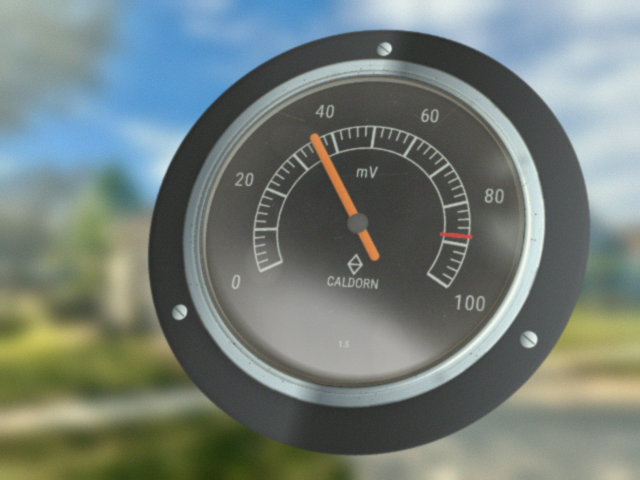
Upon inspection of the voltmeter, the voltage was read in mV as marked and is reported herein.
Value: 36 mV
